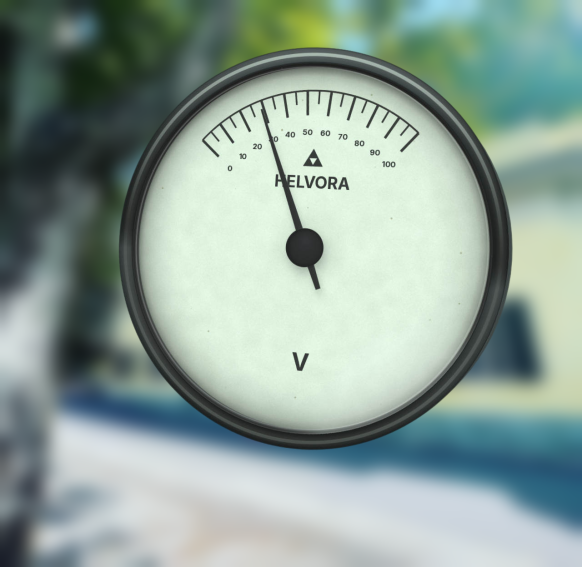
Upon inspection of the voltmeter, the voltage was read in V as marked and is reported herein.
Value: 30 V
